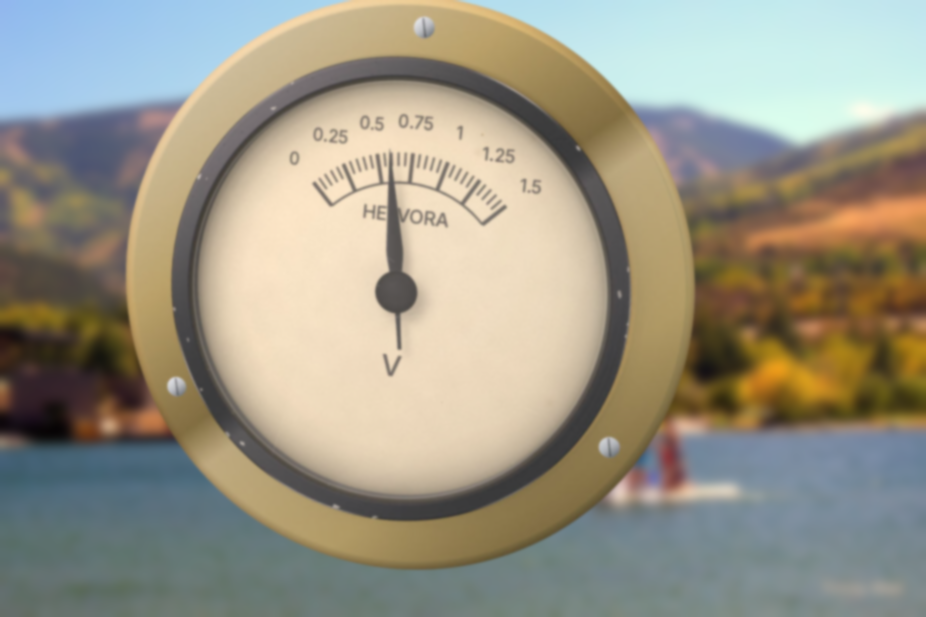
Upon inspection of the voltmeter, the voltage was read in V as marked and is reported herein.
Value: 0.6 V
